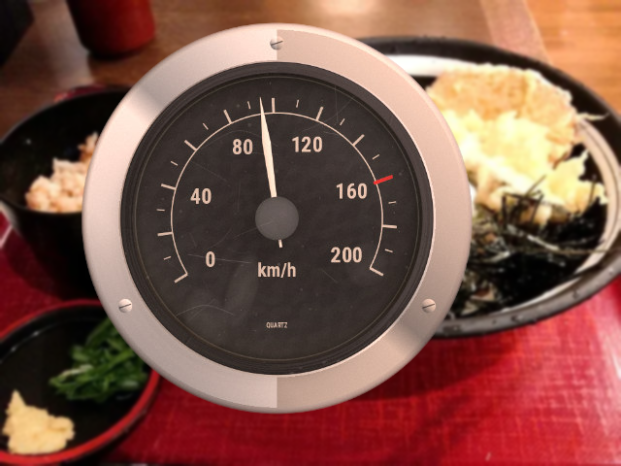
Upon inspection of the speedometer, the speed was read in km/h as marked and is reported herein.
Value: 95 km/h
